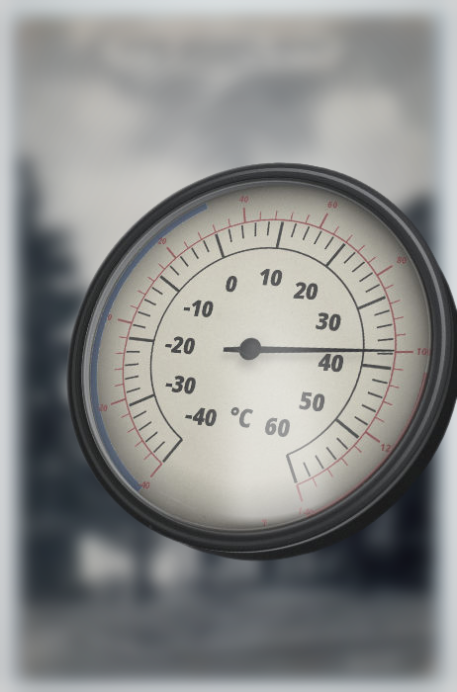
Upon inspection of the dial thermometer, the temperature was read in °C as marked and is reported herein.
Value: 38 °C
